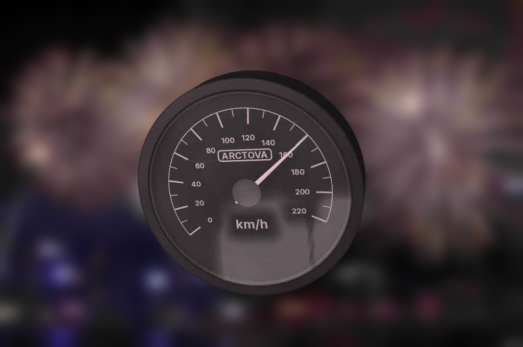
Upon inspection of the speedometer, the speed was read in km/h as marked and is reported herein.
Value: 160 km/h
